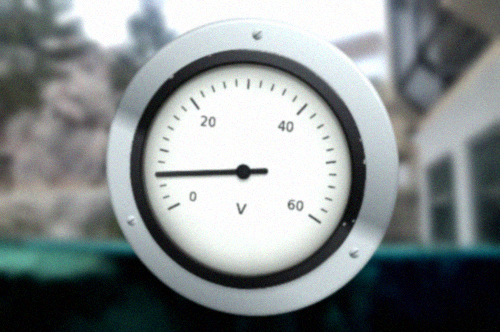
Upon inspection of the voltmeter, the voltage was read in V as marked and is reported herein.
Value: 6 V
